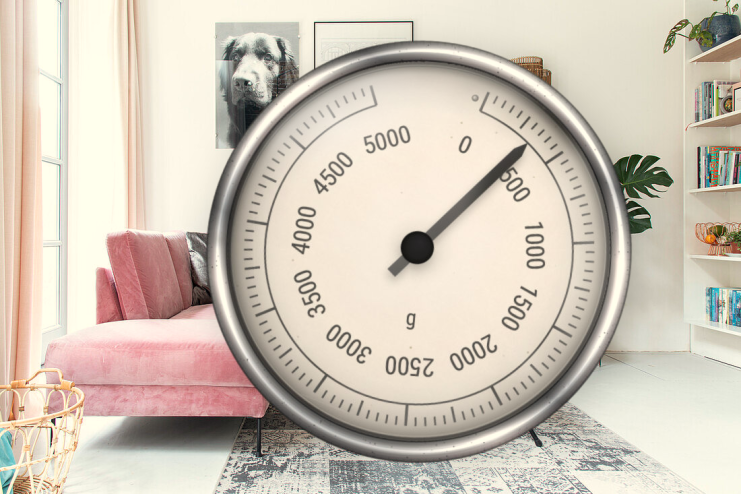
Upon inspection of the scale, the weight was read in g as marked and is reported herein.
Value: 350 g
